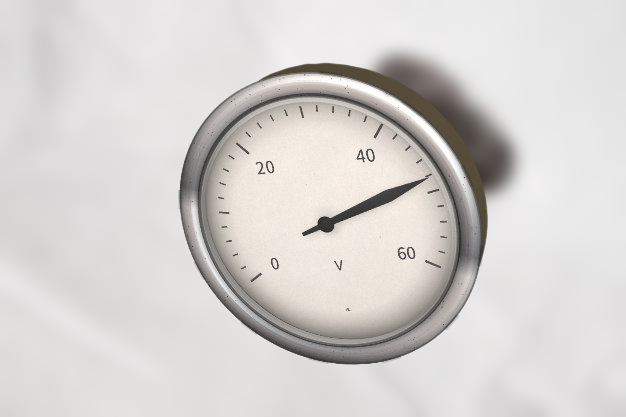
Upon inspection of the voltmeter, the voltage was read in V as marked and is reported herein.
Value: 48 V
